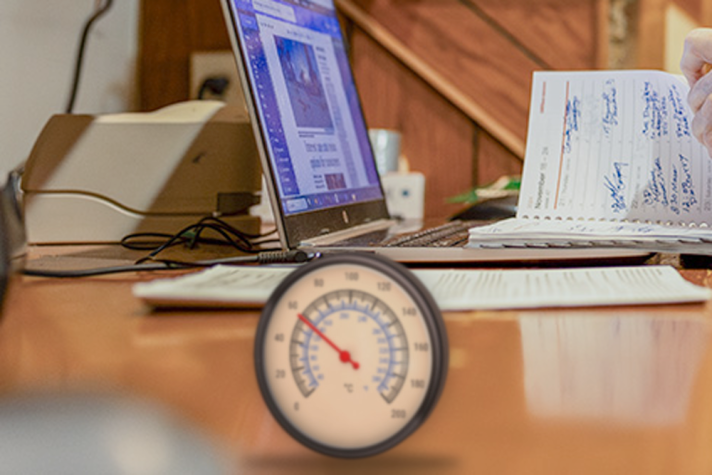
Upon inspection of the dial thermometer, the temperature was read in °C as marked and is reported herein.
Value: 60 °C
